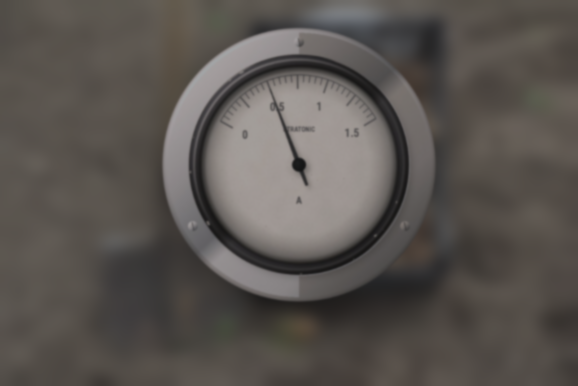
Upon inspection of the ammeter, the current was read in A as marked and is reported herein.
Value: 0.5 A
